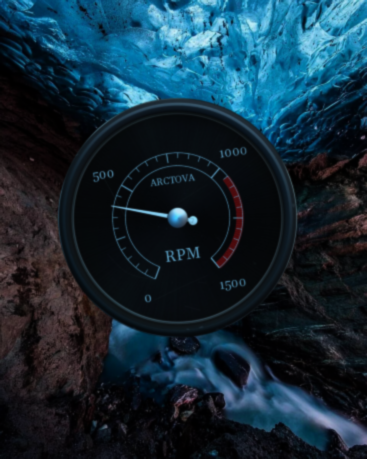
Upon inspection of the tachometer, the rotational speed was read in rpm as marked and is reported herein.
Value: 400 rpm
